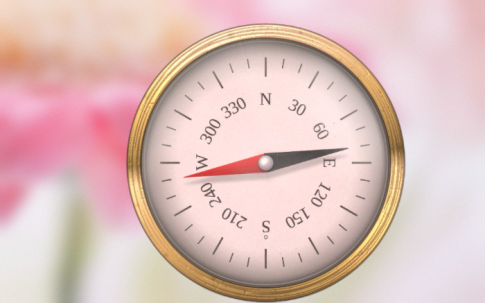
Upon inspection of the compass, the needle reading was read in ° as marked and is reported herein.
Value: 260 °
